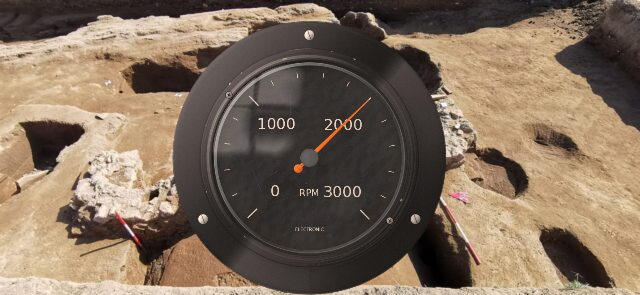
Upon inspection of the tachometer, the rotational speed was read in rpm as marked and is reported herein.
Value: 2000 rpm
